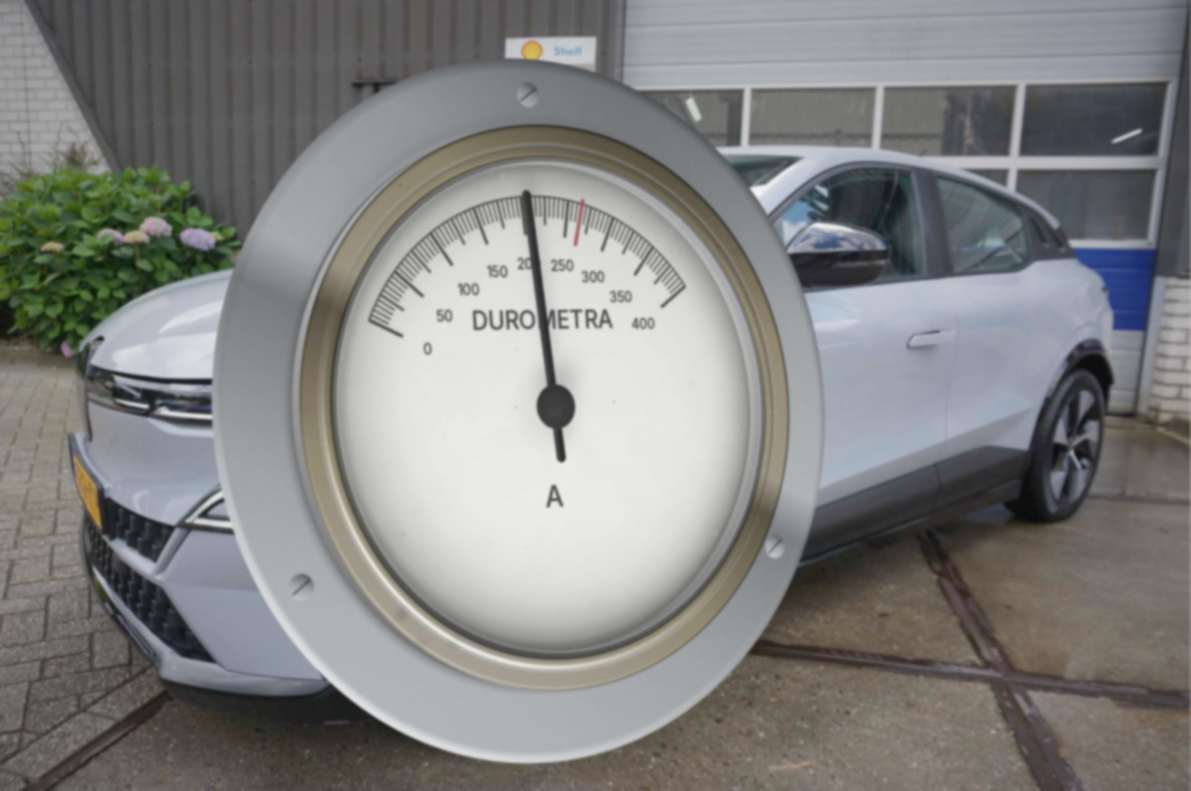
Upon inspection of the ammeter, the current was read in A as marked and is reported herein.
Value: 200 A
